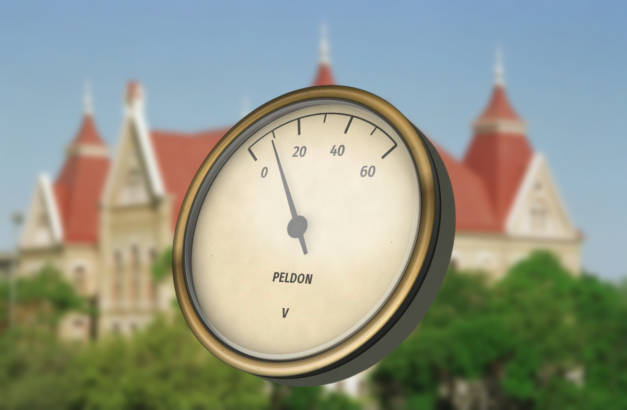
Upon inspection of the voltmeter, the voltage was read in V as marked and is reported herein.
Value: 10 V
